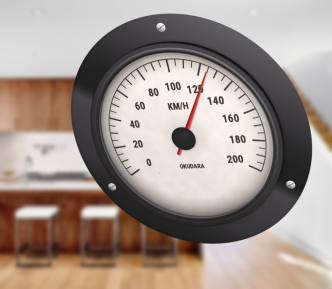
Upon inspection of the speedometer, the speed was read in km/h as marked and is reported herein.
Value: 125 km/h
